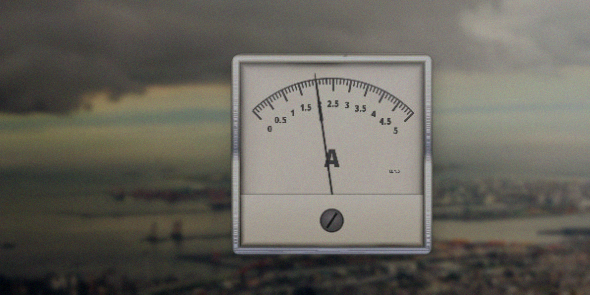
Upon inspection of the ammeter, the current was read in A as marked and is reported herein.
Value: 2 A
